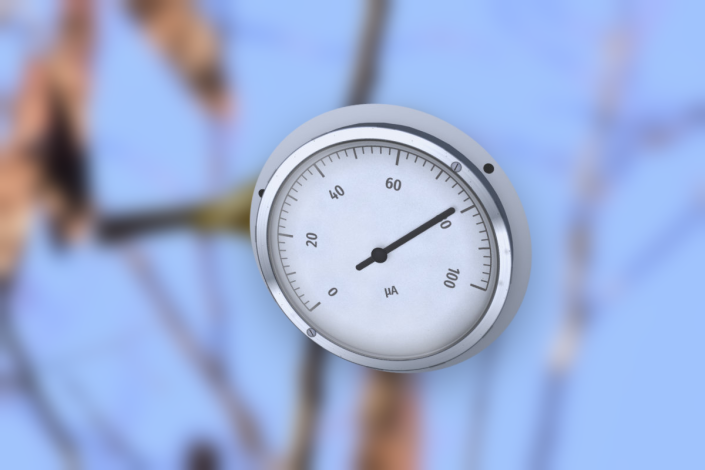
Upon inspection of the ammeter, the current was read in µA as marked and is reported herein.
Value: 78 µA
